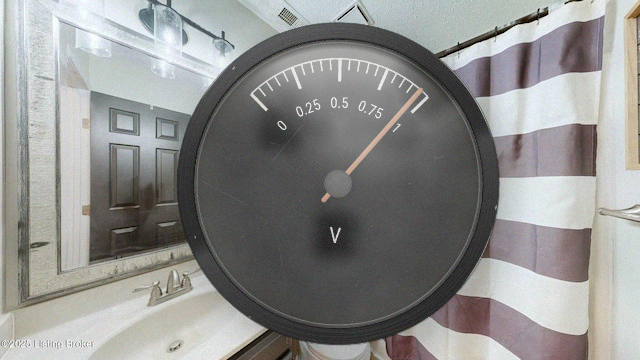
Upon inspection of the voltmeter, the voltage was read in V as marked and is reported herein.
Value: 0.95 V
